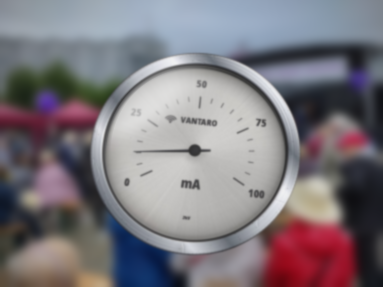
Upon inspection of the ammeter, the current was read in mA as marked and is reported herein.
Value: 10 mA
